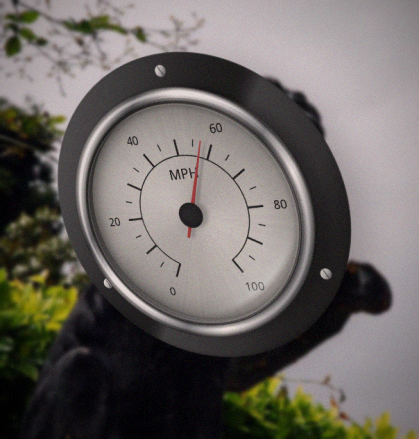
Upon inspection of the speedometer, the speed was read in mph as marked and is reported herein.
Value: 57.5 mph
